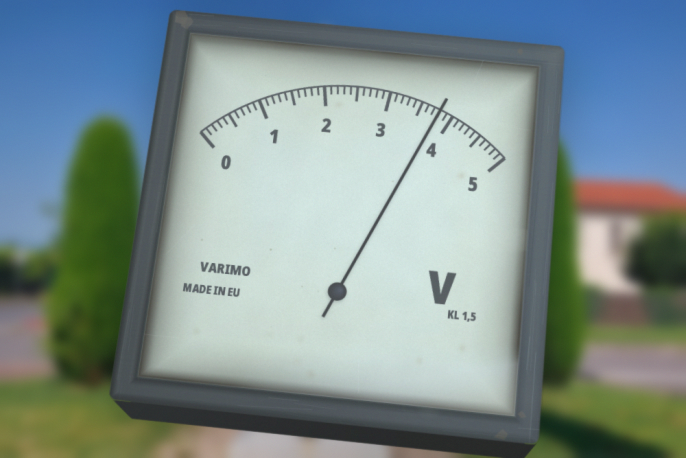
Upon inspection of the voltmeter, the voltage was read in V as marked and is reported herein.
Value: 3.8 V
